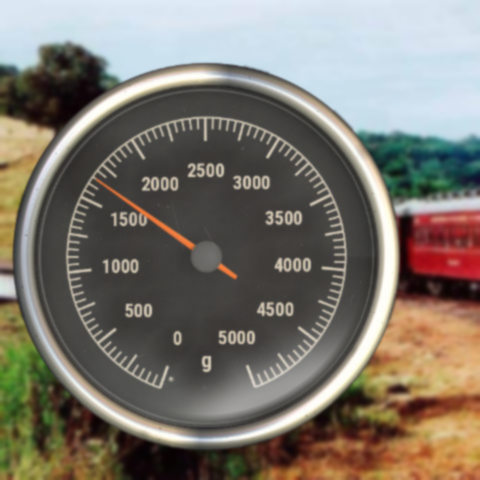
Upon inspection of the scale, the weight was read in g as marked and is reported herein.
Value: 1650 g
